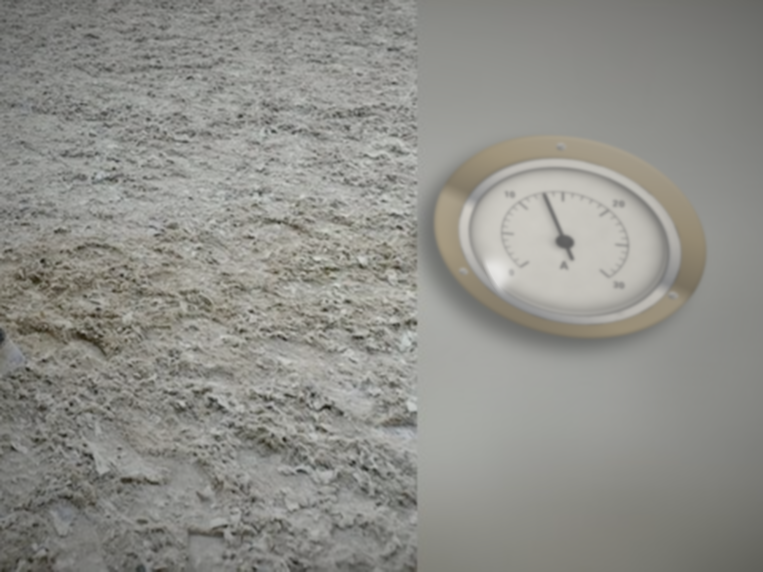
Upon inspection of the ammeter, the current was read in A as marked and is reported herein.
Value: 13 A
